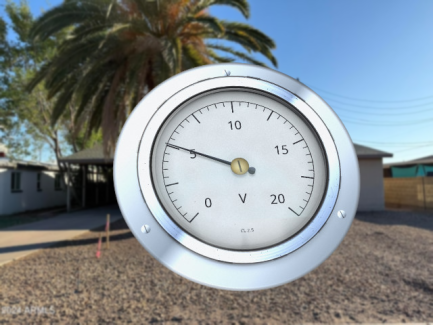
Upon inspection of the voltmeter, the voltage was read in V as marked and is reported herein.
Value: 5 V
